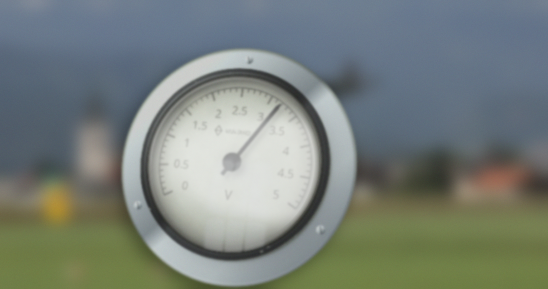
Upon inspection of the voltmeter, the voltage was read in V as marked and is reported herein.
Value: 3.2 V
